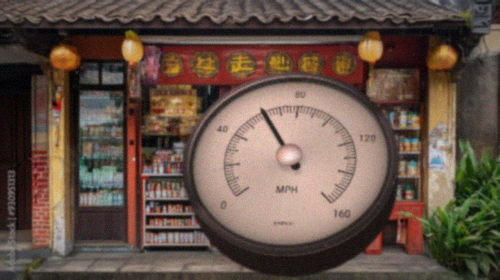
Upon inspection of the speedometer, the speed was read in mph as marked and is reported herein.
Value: 60 mph
